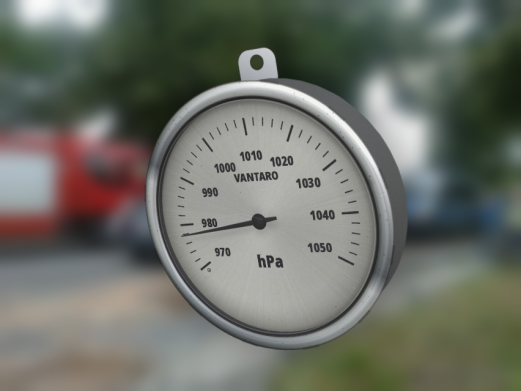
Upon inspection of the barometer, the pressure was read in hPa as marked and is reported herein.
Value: 978 hPa
